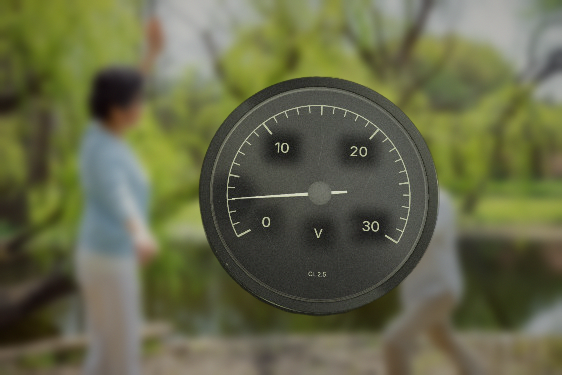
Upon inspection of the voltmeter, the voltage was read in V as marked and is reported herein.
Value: 3 V
